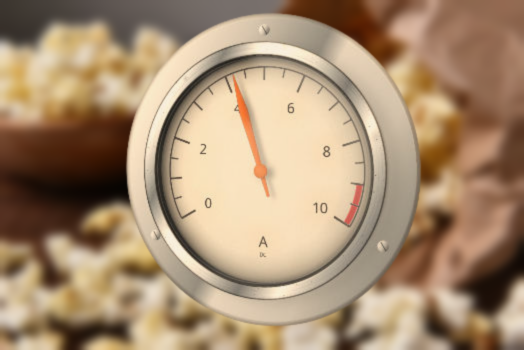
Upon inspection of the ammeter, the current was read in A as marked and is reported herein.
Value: 4.25 A
